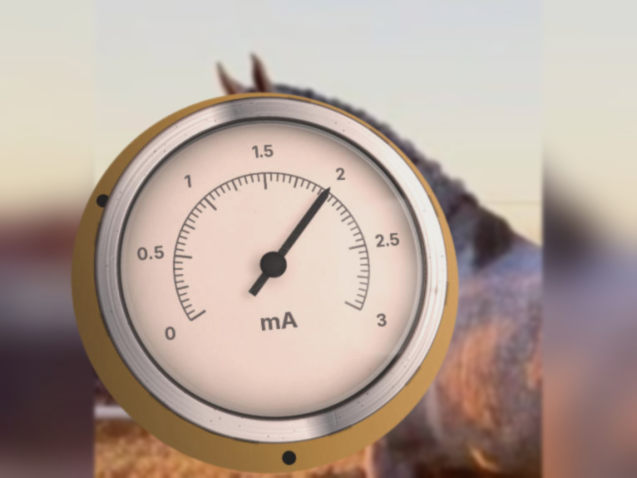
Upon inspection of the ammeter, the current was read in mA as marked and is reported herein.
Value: 2 mA
